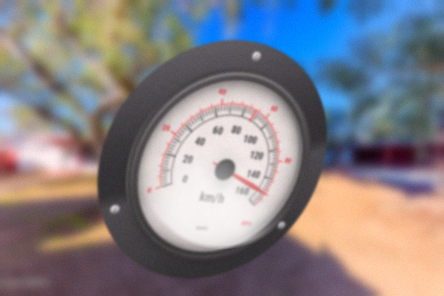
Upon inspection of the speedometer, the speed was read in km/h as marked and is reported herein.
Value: 150 km/h
